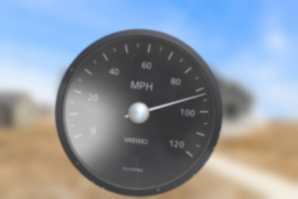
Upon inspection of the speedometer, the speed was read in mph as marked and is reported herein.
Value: 92.5 mph
